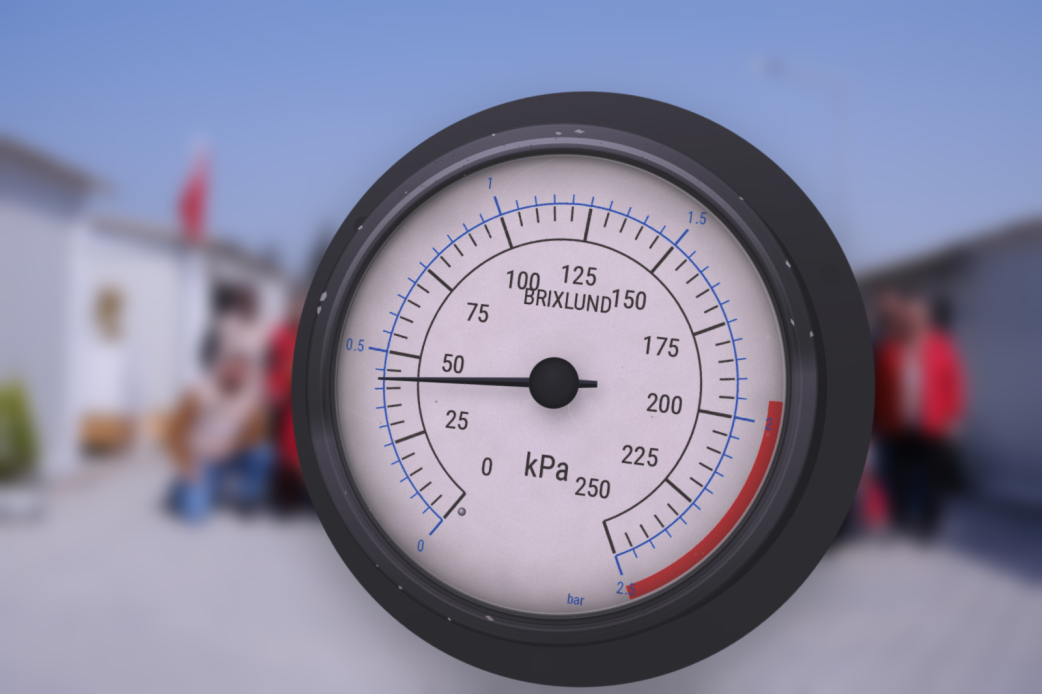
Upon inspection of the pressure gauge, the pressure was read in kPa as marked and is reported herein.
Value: 42.5 kPa
